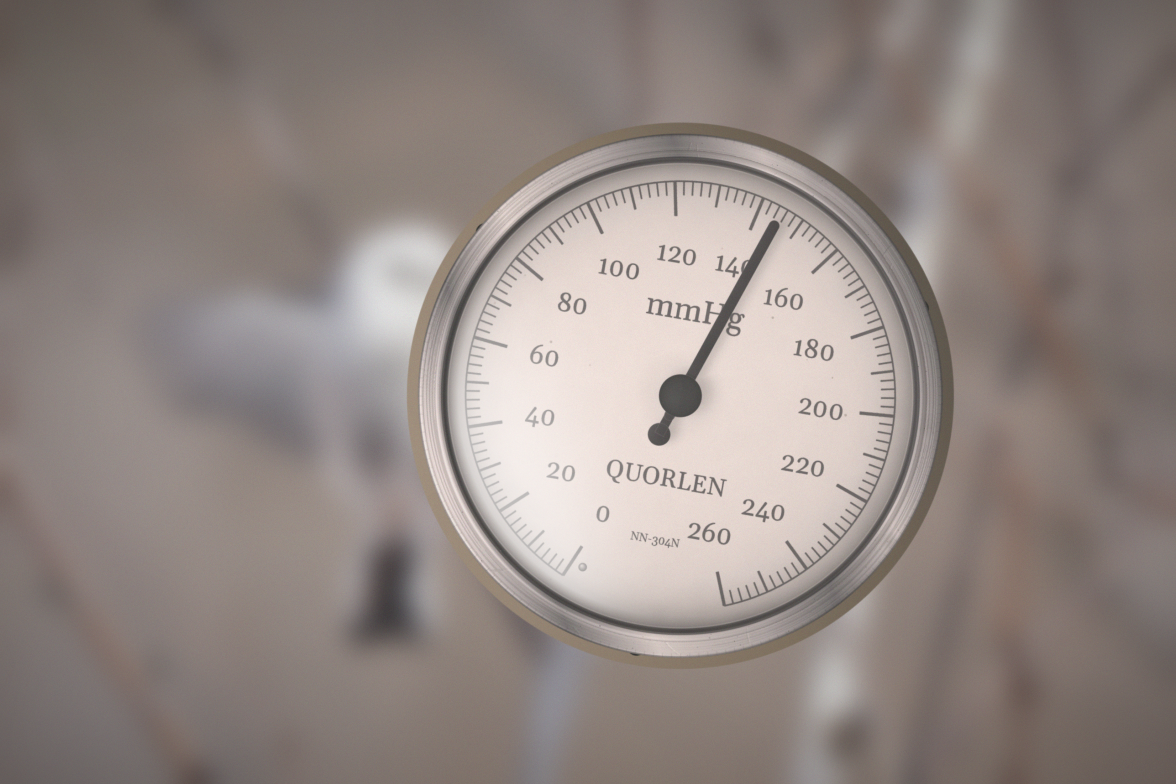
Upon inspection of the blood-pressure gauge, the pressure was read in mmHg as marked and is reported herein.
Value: 145 mmHg
